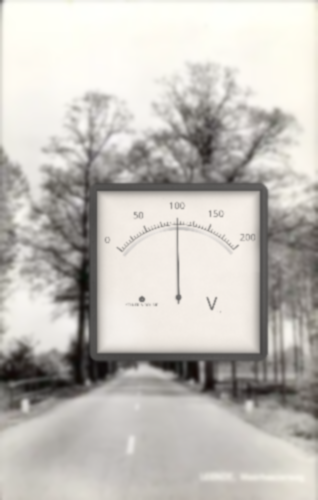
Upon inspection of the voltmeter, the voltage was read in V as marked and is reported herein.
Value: 100 V
